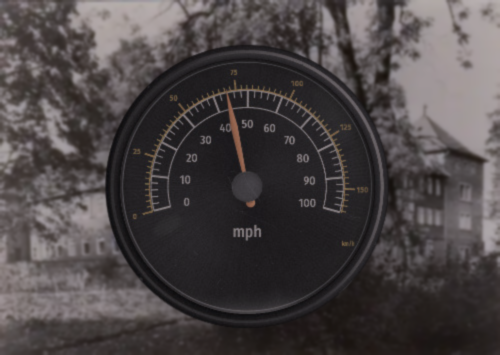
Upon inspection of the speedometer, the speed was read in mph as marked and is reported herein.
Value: 44 mph
